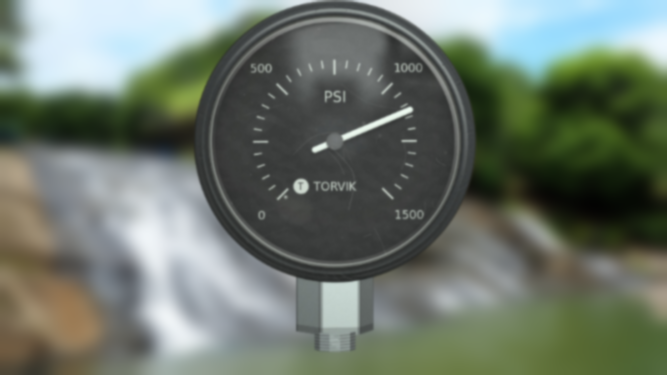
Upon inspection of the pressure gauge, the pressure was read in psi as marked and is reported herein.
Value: 1125 psi
